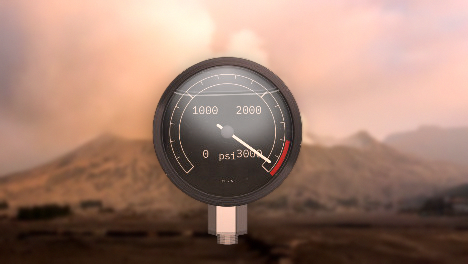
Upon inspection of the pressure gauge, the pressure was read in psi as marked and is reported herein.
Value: 2900 psi
